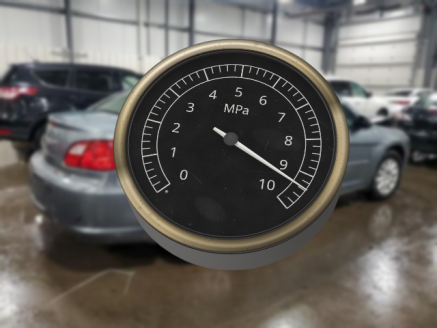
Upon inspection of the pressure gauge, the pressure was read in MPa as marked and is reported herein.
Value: 9.4 MPa
